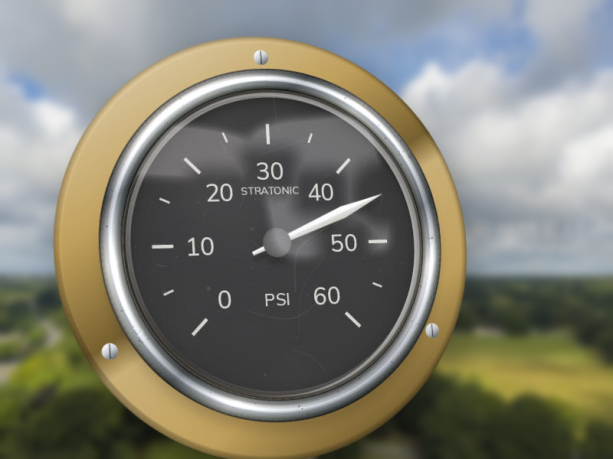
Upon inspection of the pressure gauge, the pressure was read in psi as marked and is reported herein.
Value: 45 psi
